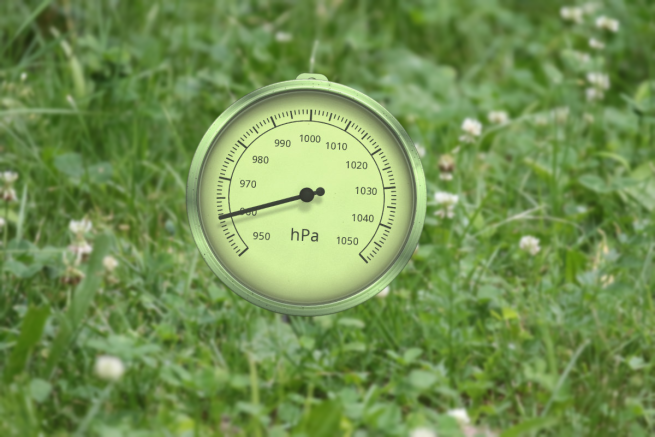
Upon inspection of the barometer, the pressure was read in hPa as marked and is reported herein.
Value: 960 hPa
